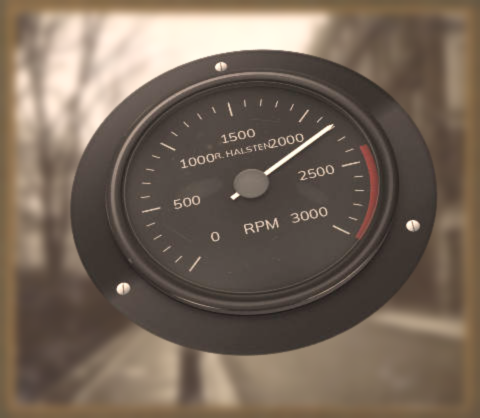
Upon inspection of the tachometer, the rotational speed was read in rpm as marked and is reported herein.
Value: 2200 rpm
